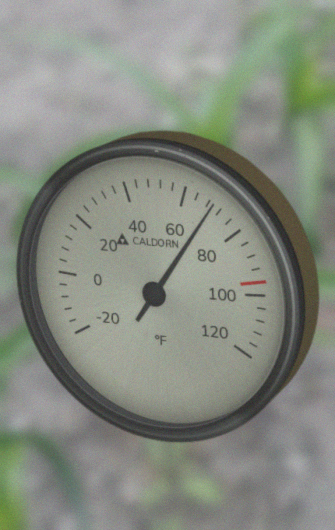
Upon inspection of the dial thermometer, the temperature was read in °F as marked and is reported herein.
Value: 70 °F
